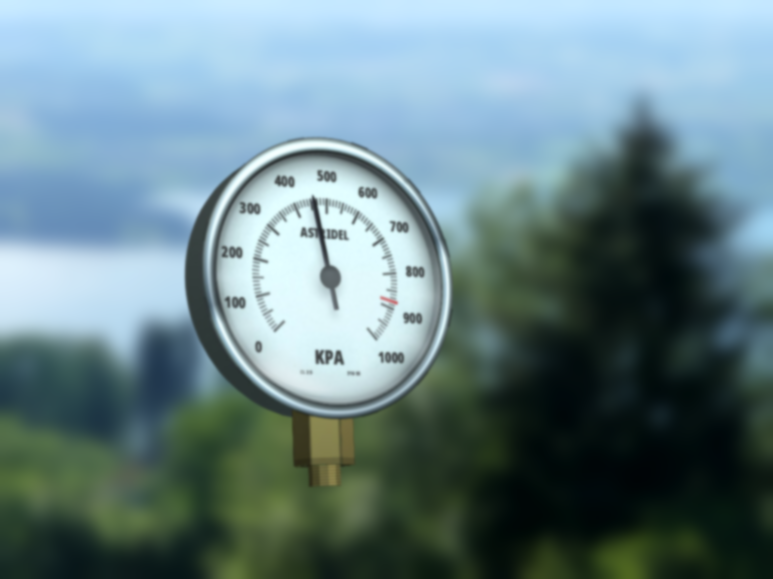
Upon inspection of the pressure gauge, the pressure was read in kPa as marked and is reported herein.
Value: 450 kPa
